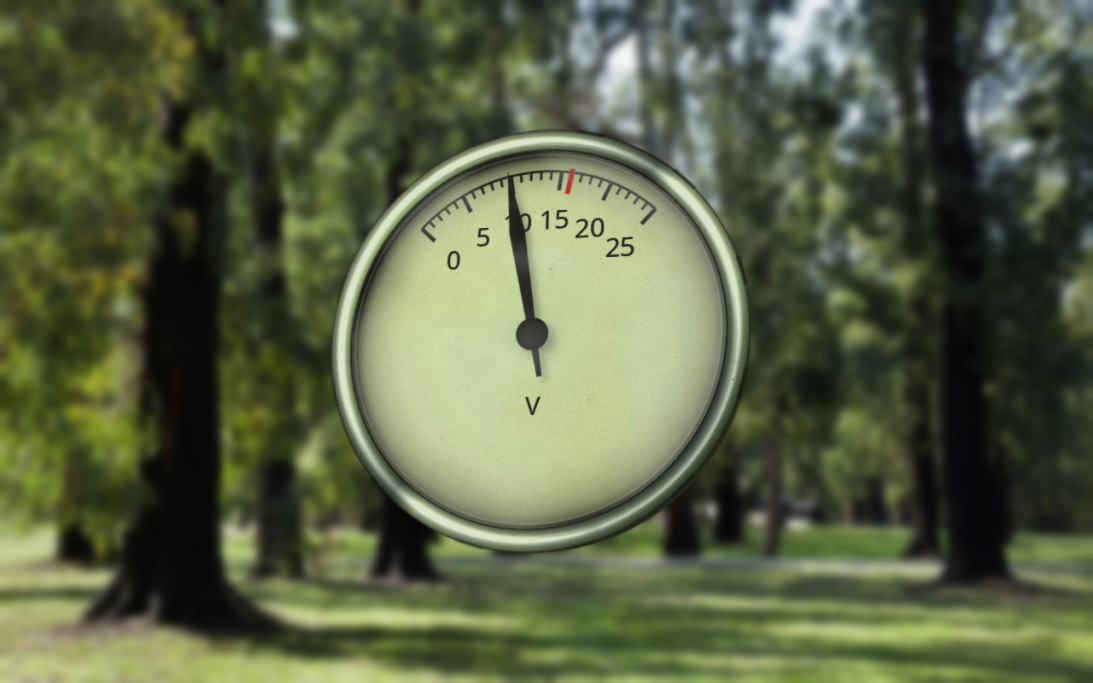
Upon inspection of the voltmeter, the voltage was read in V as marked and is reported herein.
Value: 10 V
